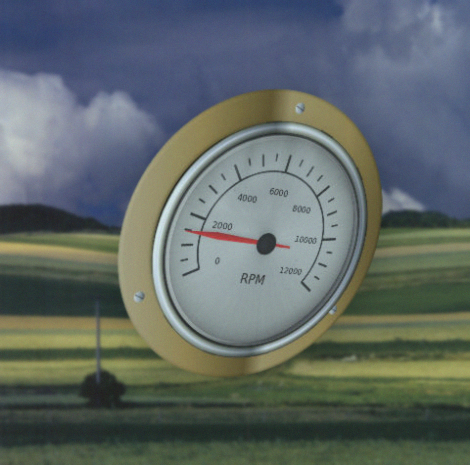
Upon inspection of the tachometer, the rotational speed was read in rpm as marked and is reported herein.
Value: 1500 rpm
